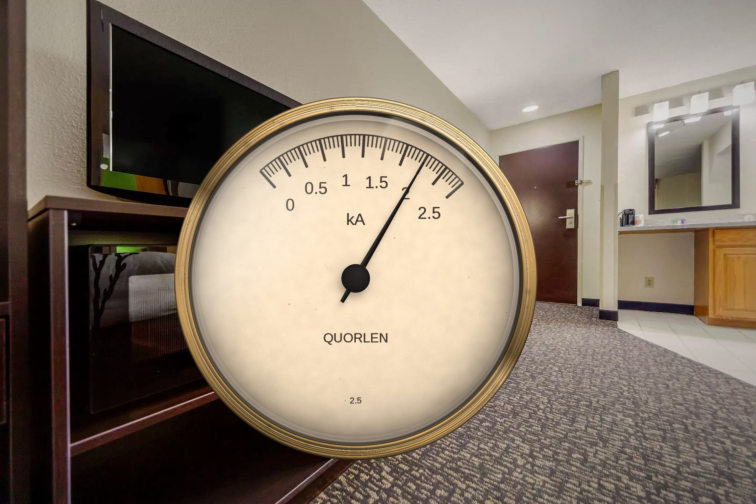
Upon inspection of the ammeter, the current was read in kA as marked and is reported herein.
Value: 2 kA
